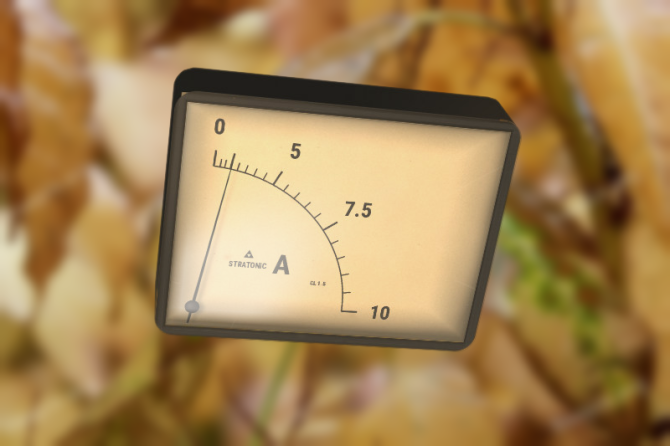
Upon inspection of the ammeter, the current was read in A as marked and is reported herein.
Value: 2.5 A
